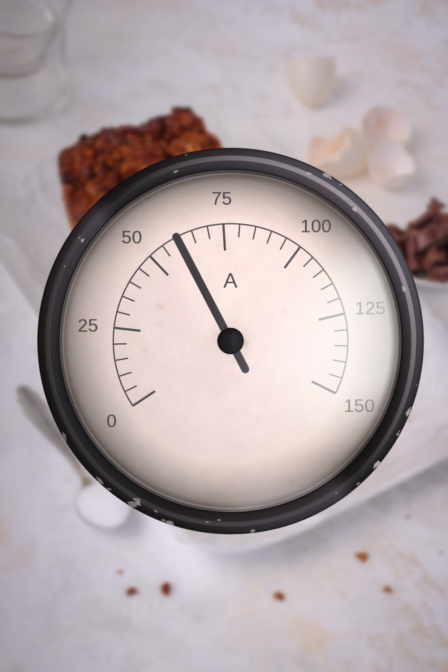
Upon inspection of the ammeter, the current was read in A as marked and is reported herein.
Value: 60 A
